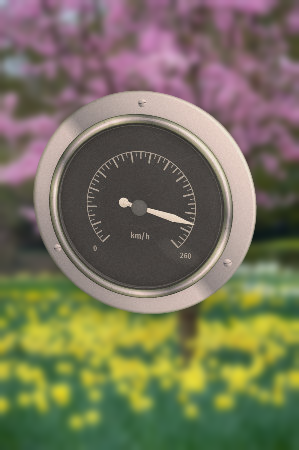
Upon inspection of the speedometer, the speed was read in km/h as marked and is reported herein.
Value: 230 km/h
